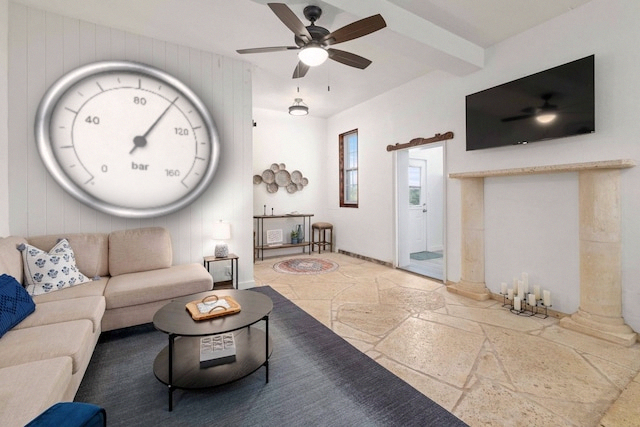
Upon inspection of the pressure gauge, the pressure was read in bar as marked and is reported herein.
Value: 100 bar
